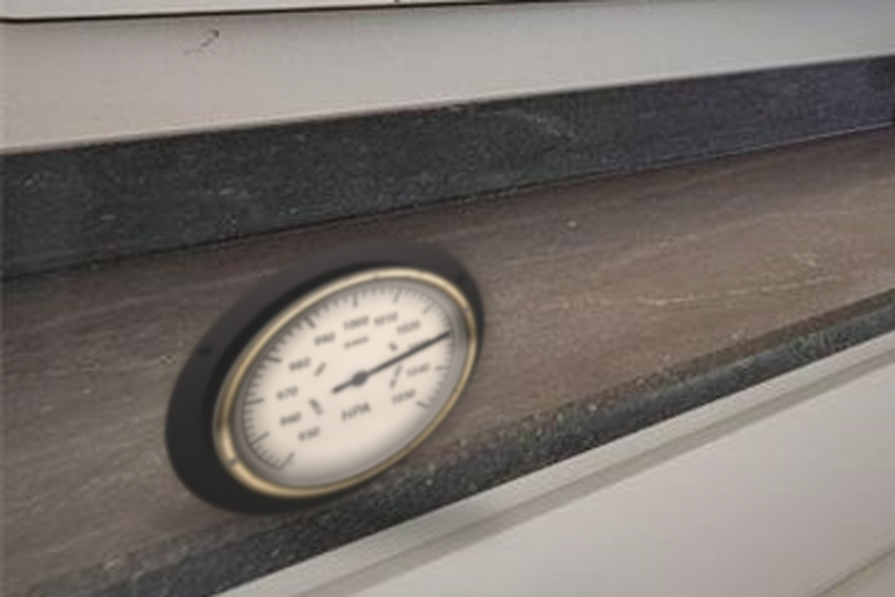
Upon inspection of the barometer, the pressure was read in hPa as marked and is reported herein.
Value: 1030 hPa
